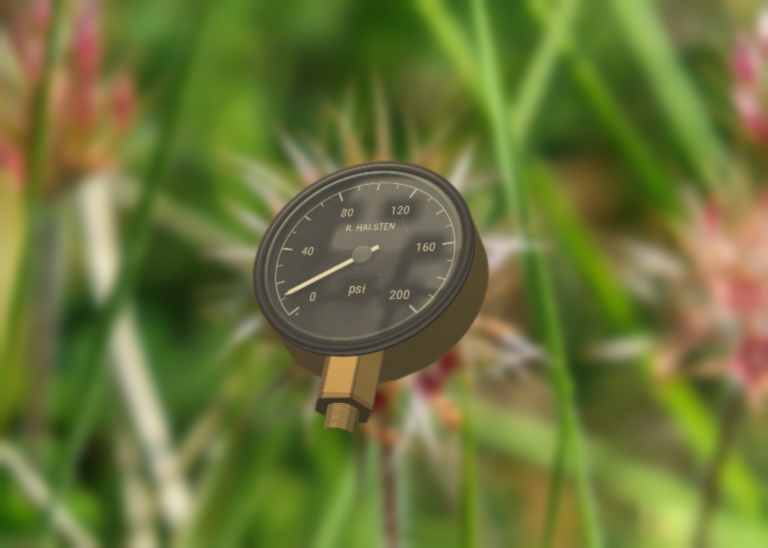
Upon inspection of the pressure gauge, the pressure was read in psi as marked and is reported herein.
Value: 10 psi
